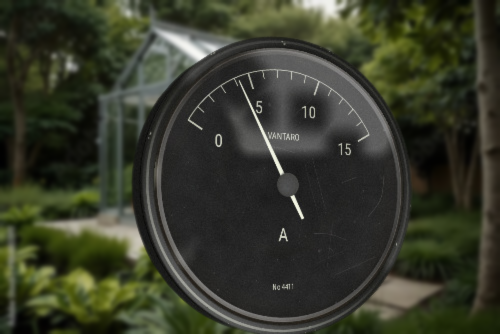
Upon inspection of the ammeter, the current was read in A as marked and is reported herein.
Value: 4 A
